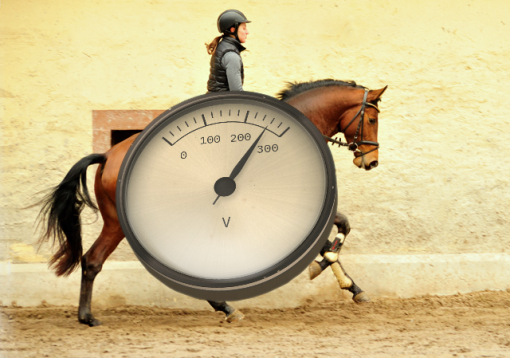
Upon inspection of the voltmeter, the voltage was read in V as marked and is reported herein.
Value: 260 V
